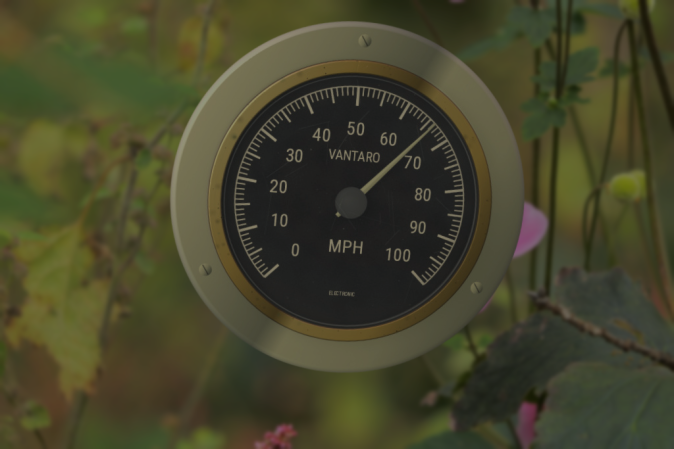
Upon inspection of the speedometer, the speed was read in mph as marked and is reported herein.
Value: 66 mph
